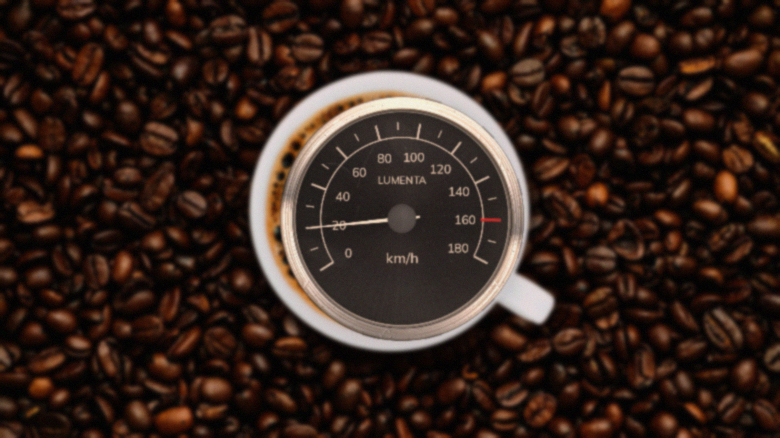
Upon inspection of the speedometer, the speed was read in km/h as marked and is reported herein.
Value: 20 km/h
